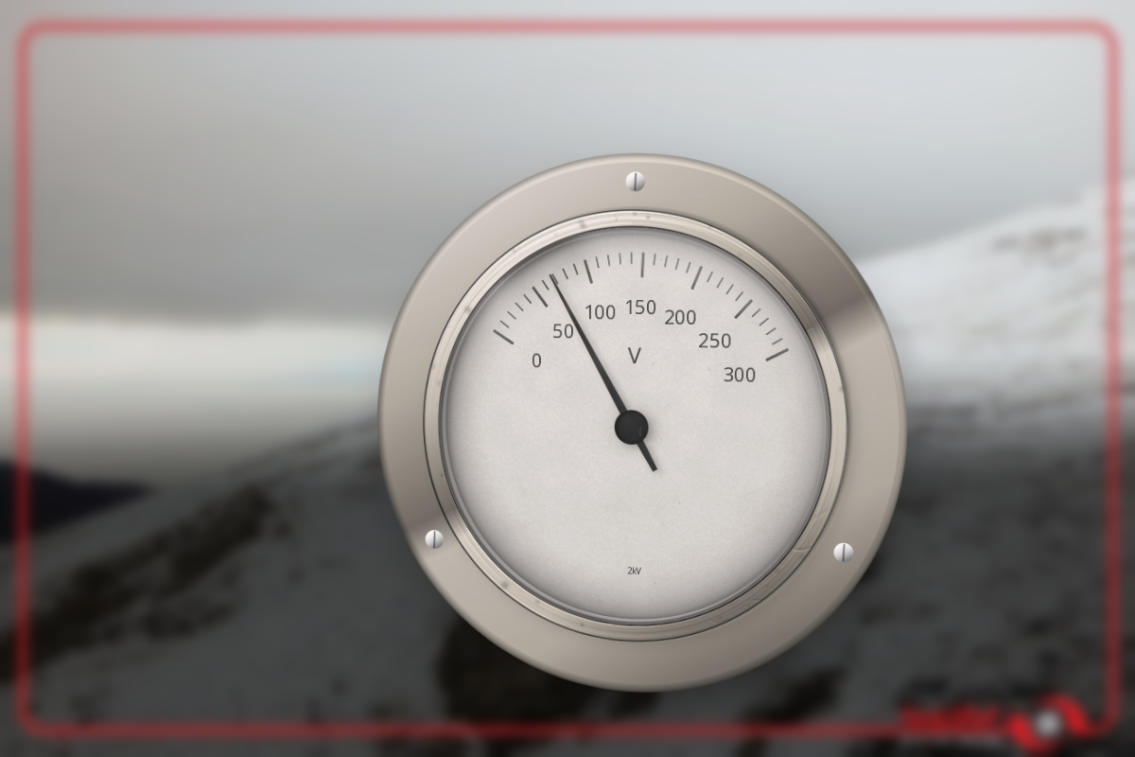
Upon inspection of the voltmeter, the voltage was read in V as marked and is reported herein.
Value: 70 V
